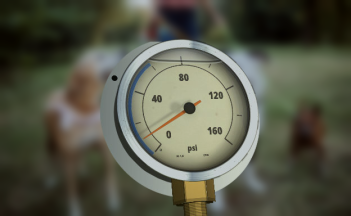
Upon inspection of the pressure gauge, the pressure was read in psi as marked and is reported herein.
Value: 10 psi
